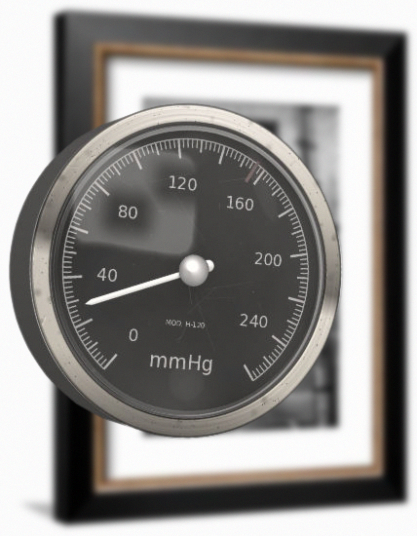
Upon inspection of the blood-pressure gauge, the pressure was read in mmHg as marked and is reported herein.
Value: 28 mmHg
